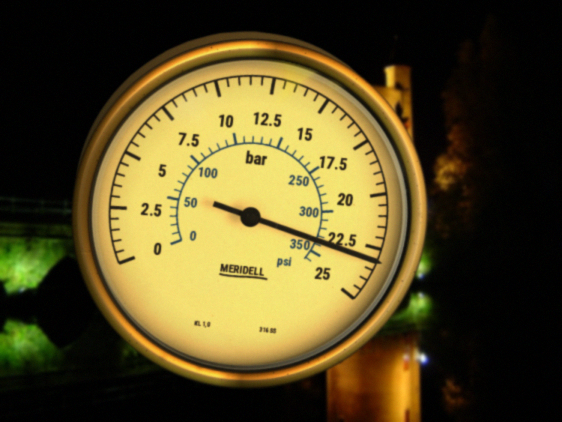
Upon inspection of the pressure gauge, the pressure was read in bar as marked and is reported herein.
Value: 23 bar
